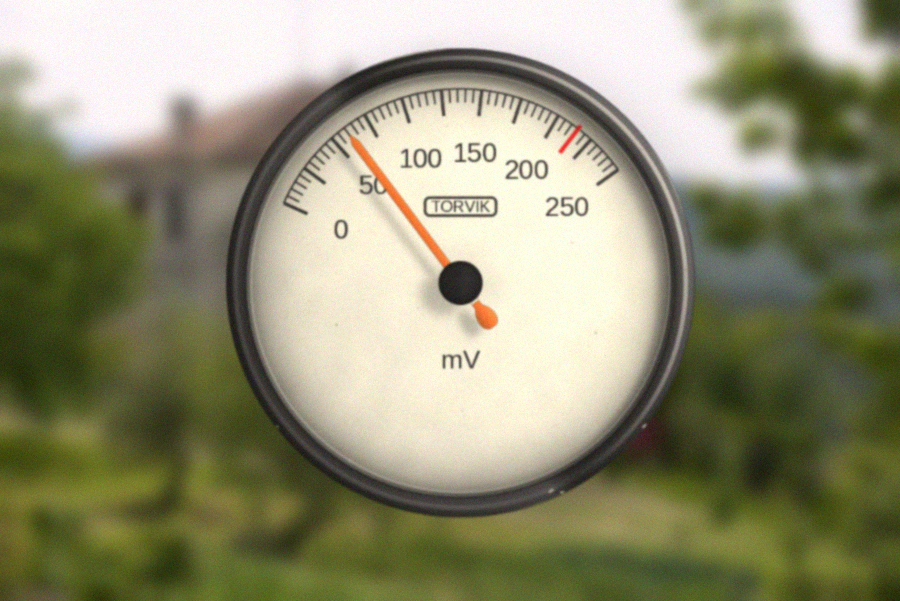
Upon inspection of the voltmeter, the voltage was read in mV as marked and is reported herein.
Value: 60 mV
